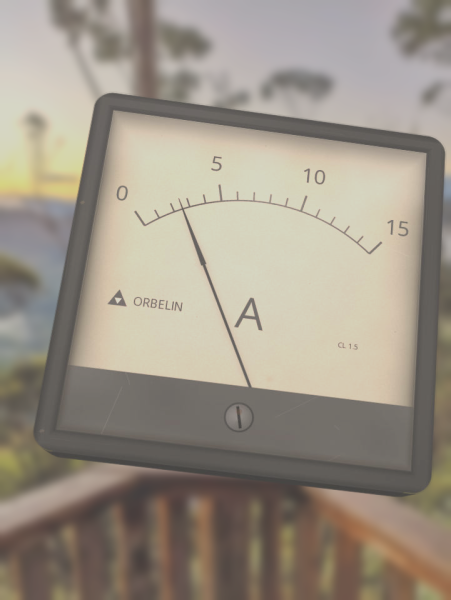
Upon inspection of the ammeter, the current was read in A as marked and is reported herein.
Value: 2.5 A
